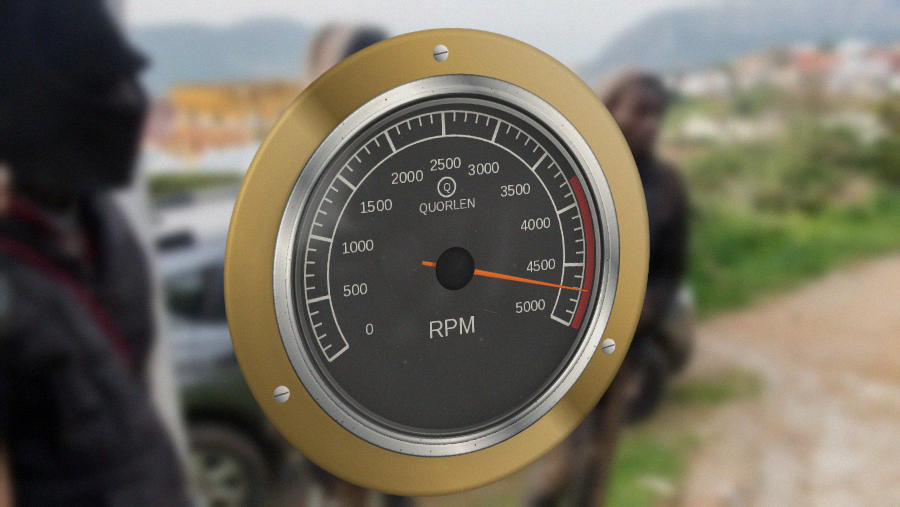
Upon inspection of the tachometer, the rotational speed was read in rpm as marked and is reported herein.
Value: 4700 rpm
